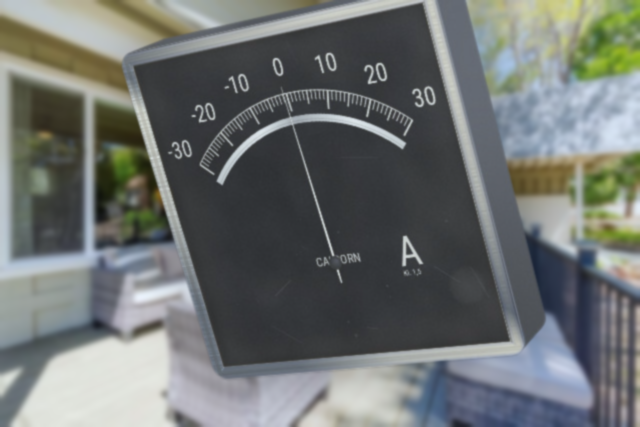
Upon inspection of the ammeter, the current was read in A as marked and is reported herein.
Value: 0 A
